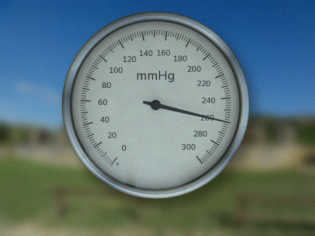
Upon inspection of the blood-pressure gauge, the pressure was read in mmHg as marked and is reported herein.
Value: 260 mmHg
